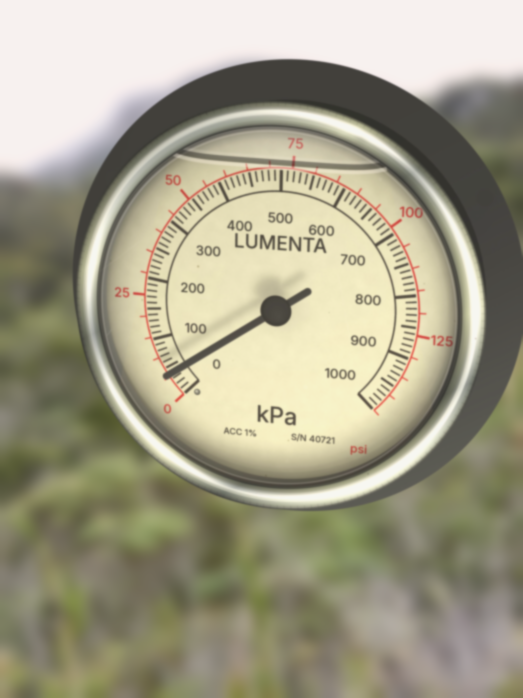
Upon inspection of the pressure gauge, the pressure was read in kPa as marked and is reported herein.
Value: 40 kPa
